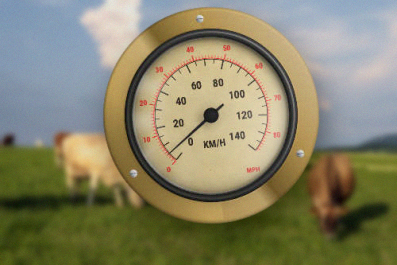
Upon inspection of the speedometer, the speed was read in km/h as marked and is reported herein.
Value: 5 km/h
